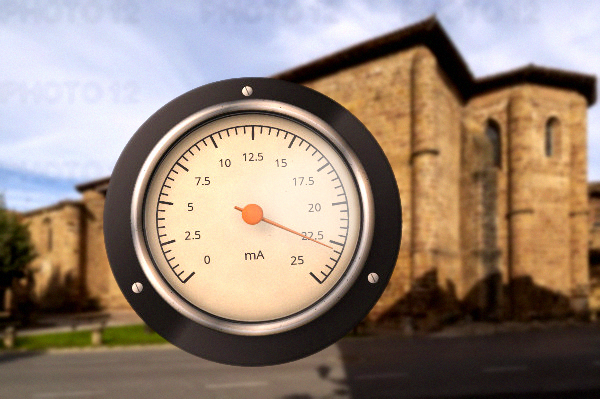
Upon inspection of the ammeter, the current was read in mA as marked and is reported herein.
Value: 23 mA
